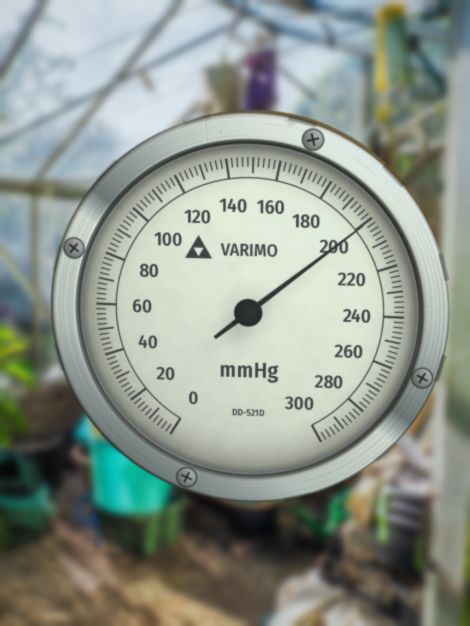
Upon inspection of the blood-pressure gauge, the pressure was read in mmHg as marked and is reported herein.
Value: 200 mmHg
